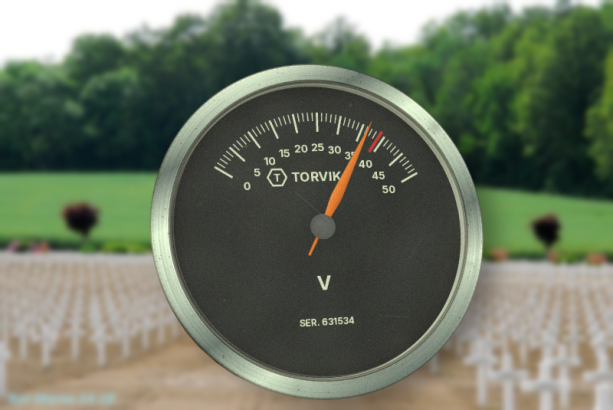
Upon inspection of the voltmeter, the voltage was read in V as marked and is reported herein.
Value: 36 V
